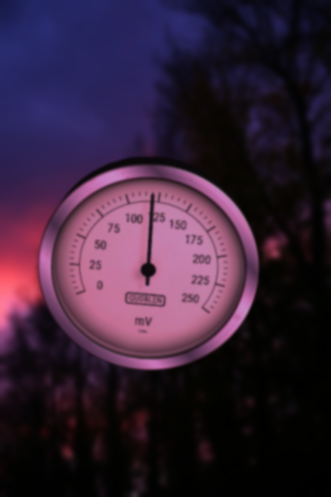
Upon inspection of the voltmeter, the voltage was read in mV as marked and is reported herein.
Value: 120 mV
